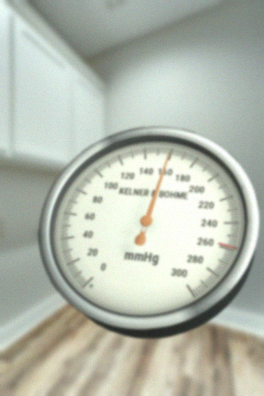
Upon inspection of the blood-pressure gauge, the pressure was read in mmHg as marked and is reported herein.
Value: 160 mmHg
